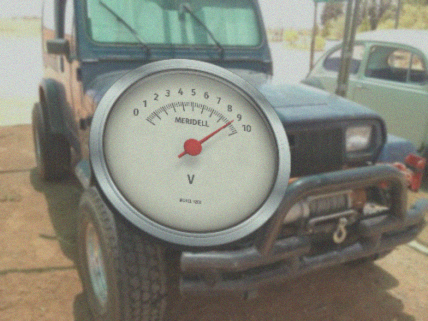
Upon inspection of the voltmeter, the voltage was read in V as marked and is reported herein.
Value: 9 V
